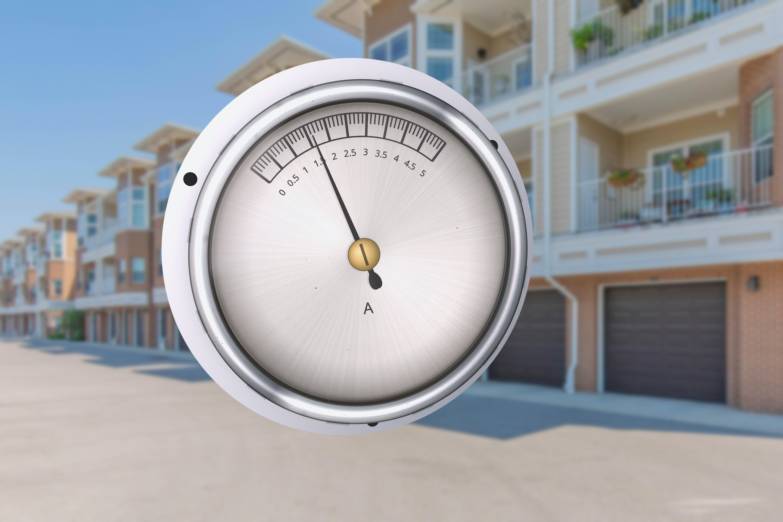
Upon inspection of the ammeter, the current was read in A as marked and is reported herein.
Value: 1.6 A
